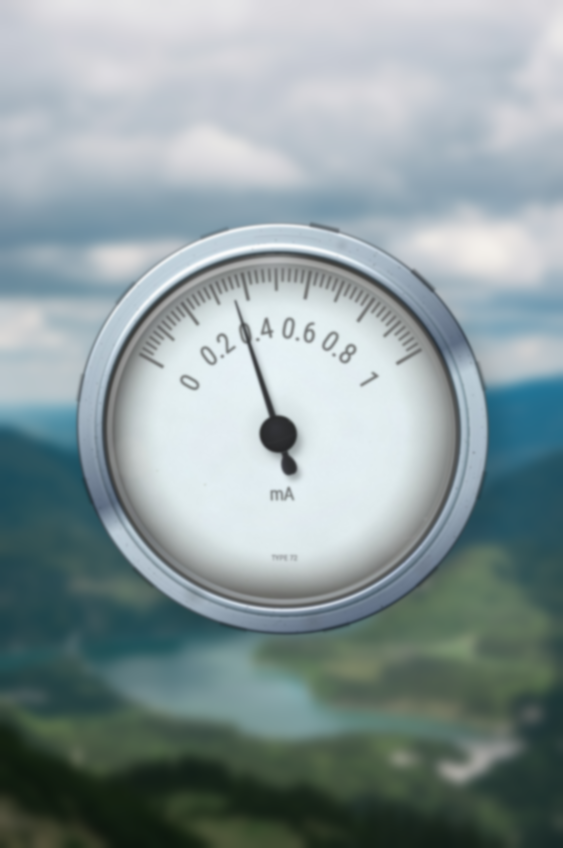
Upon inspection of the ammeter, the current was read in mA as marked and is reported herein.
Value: 0.36 mA
